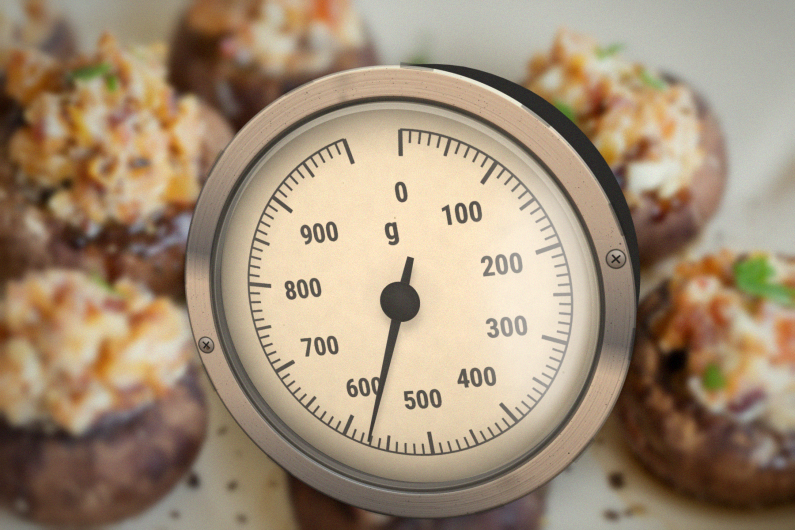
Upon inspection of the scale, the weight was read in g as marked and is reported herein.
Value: 570 g
